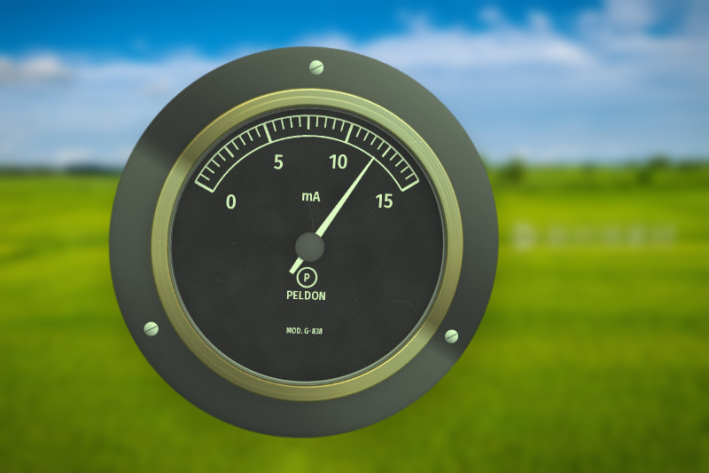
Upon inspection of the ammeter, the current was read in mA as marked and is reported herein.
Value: 12 mA
